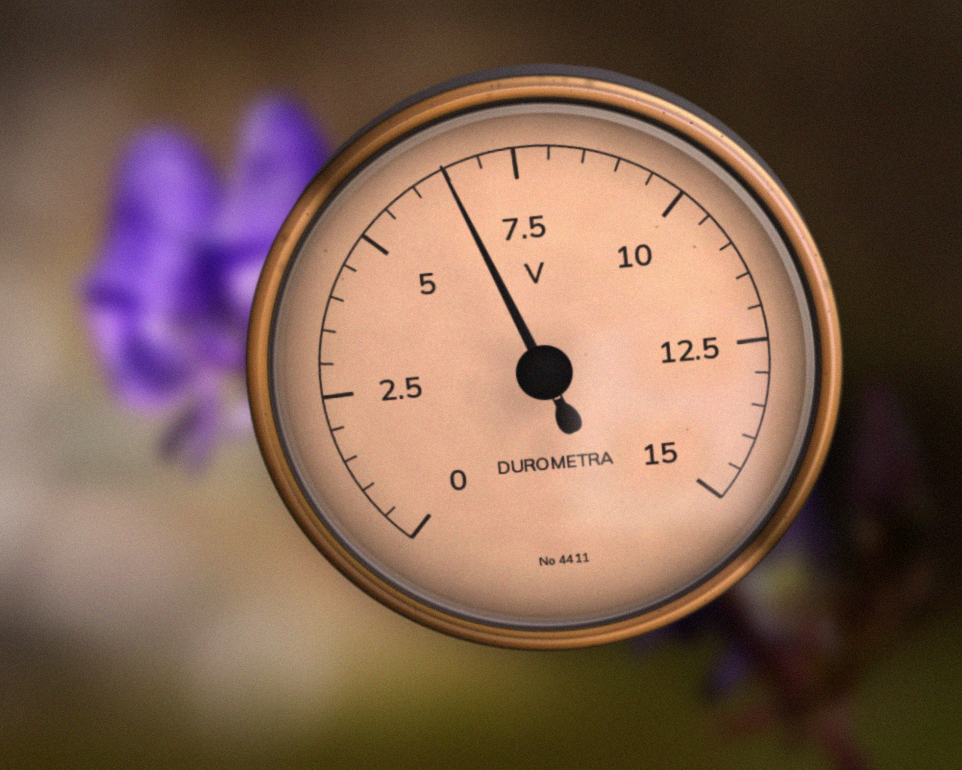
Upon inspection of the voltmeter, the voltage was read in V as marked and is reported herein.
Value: 6.5 V
